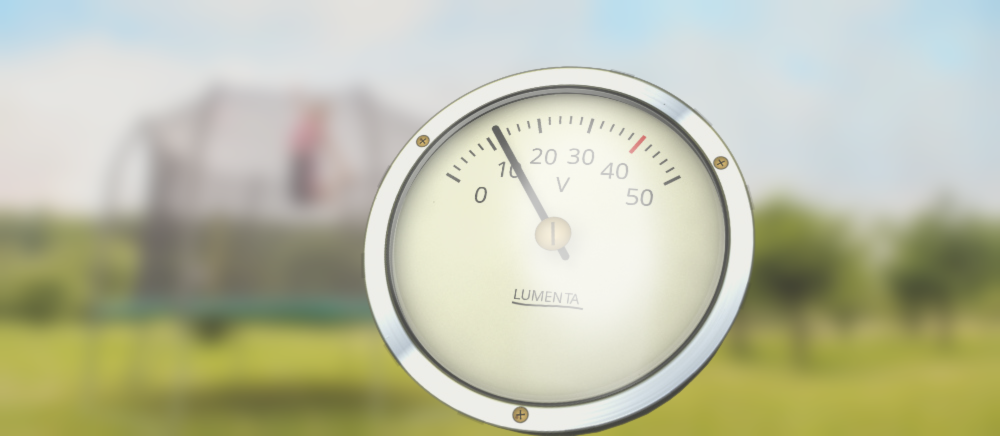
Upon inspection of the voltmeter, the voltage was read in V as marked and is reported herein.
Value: 12 V
